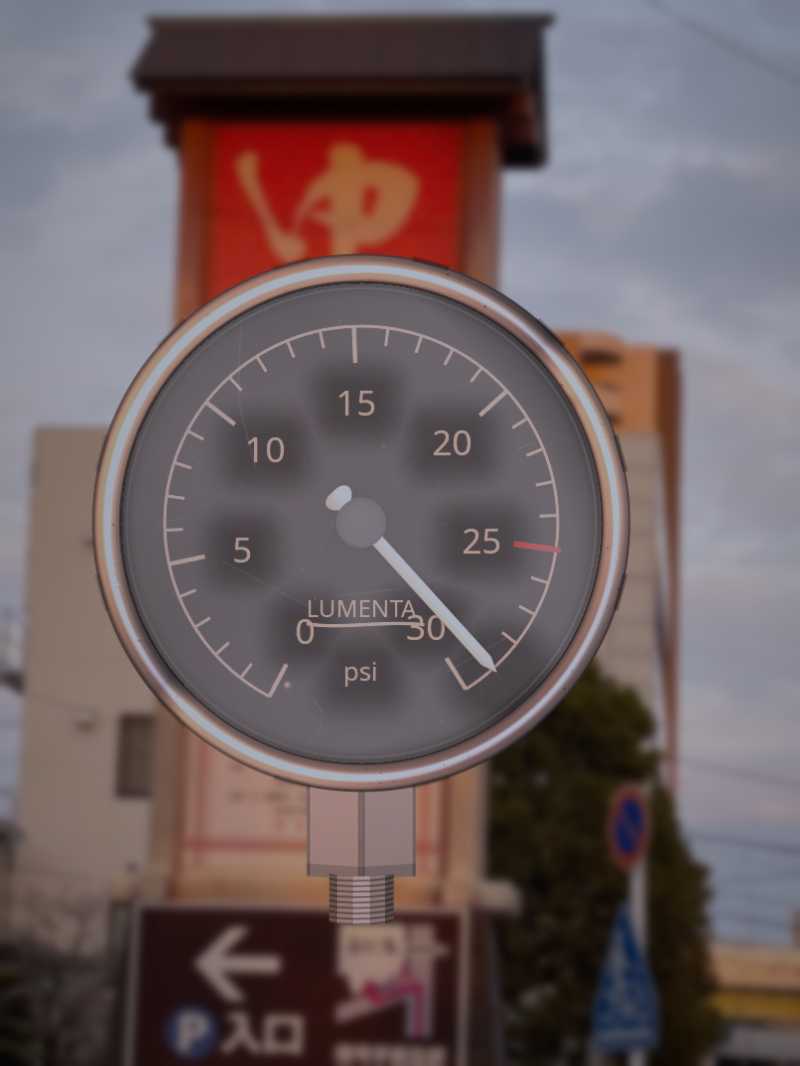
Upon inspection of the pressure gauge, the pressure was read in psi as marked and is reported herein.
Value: 29 psi
